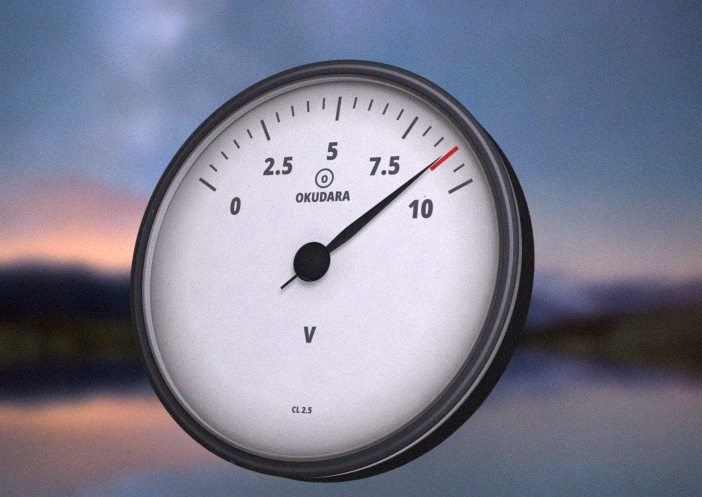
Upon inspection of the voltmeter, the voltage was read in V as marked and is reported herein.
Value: 9 V
